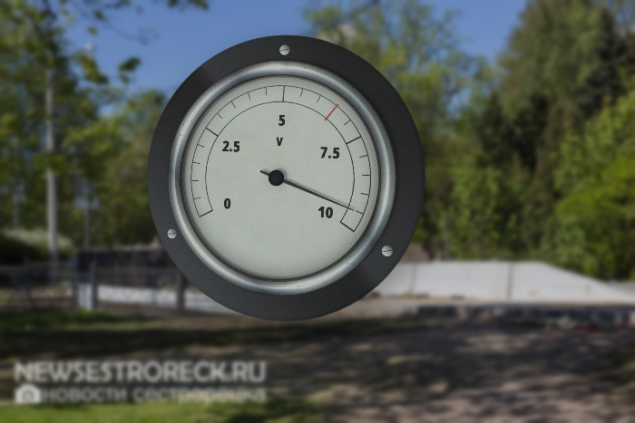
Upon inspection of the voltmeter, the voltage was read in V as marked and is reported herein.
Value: 9.5 V
